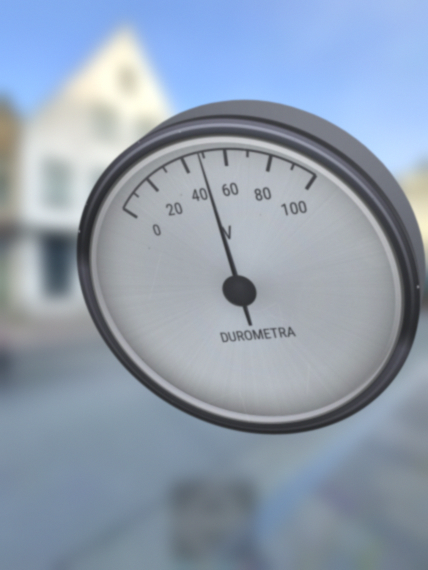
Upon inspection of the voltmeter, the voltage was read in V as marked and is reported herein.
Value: 50 V
